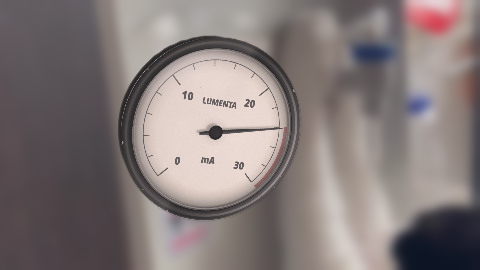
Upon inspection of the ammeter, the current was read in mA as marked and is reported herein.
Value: 24 mA
